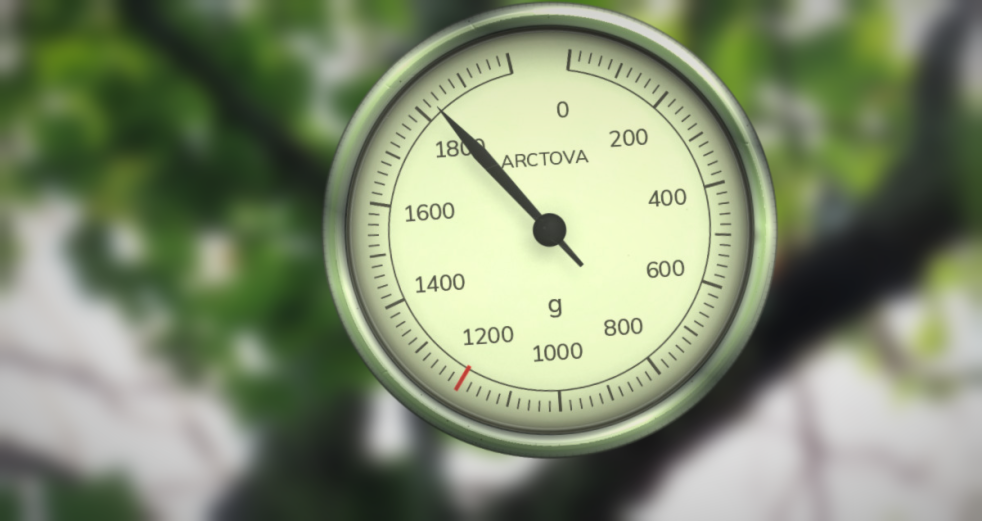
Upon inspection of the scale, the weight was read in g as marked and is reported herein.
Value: 1830 g
